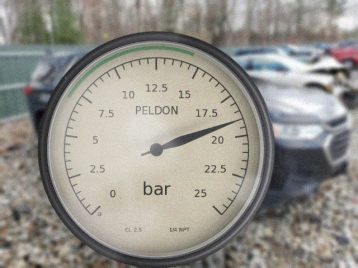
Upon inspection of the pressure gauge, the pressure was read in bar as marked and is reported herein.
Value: 19 bar
